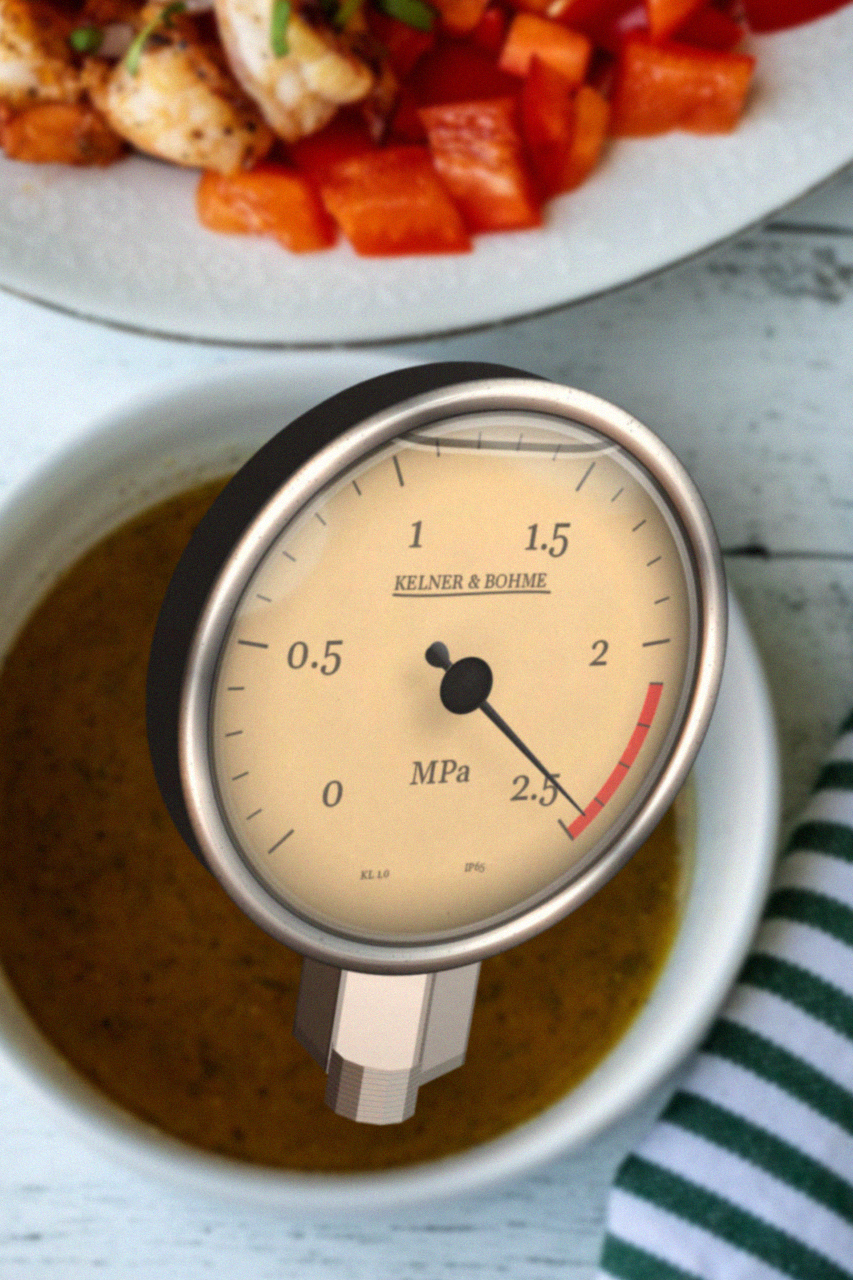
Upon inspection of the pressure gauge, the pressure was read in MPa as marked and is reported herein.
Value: 2.45 MPa
